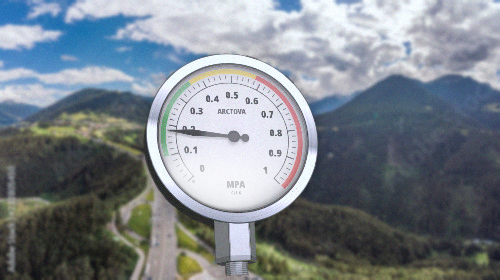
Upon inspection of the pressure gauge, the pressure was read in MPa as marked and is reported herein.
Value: 0.18 MPa
